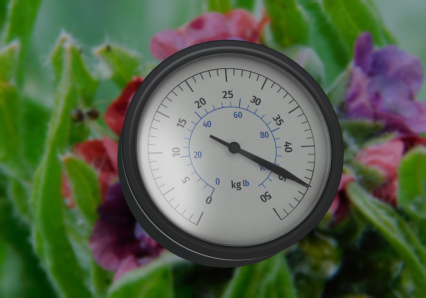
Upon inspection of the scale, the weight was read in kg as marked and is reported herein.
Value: 45 kg
